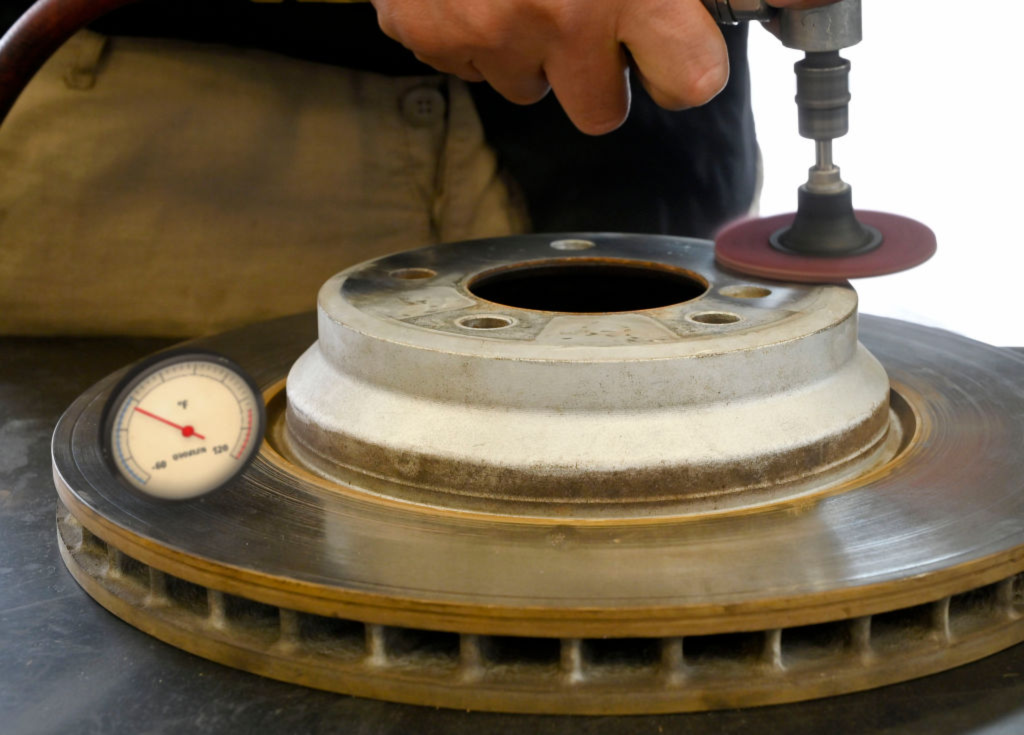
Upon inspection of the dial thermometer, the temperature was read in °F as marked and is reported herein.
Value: -4 °F
